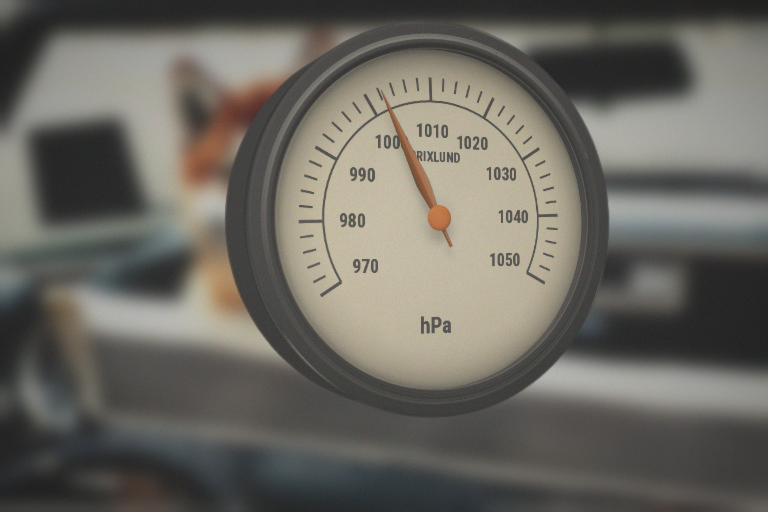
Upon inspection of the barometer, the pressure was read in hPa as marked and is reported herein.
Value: 1002 hPa
